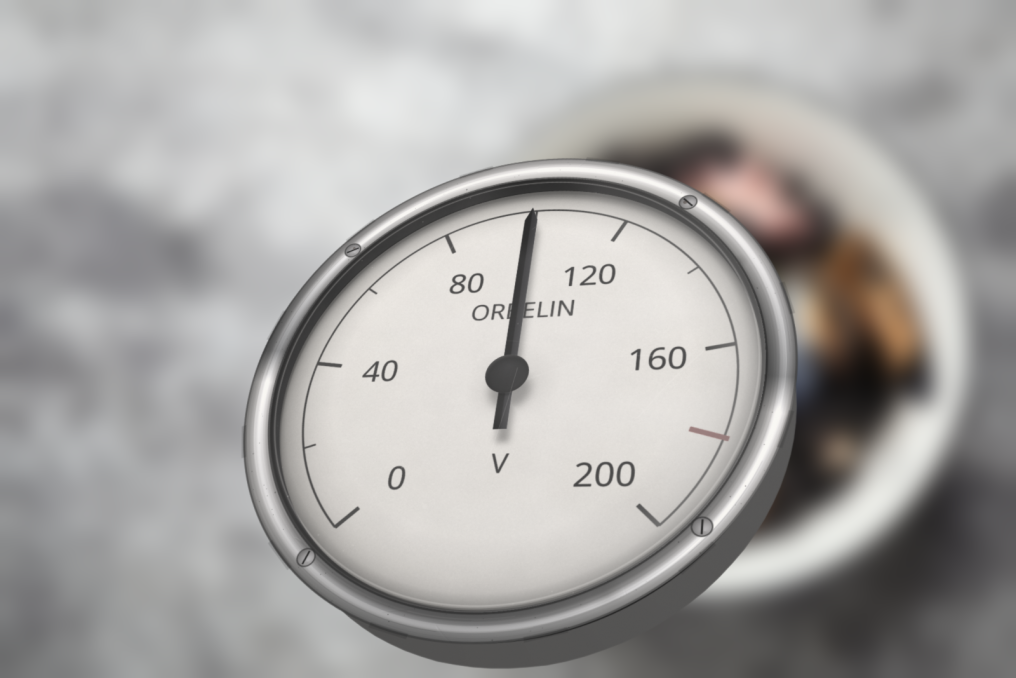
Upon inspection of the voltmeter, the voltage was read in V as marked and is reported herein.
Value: 100 V
